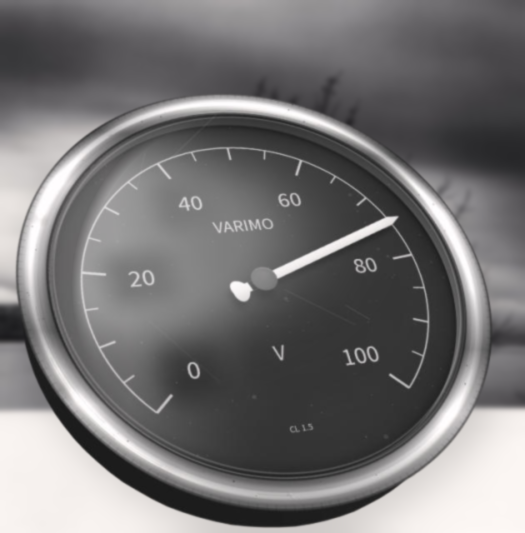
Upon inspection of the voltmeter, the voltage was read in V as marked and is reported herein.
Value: 75 V
